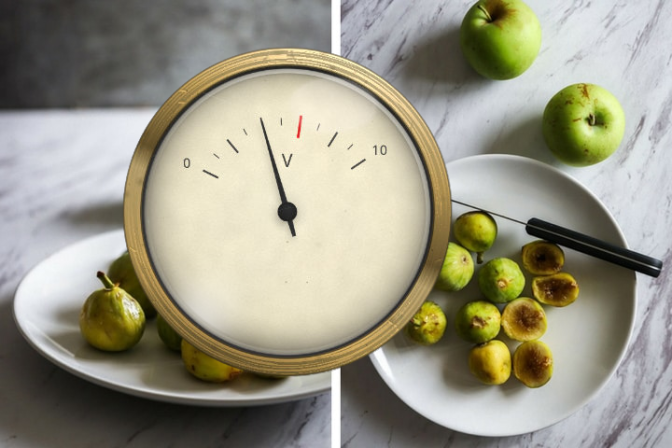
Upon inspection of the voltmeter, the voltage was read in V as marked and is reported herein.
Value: 4 V
